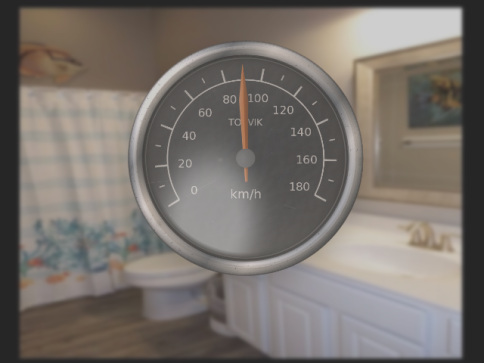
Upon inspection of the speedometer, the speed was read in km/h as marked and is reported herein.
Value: 90 km/h
